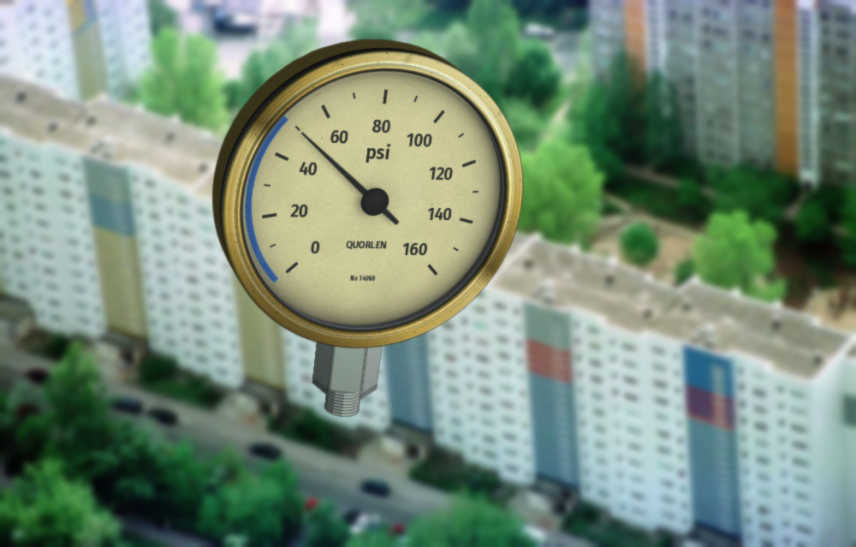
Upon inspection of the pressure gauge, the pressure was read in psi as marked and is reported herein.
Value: 50 psi
